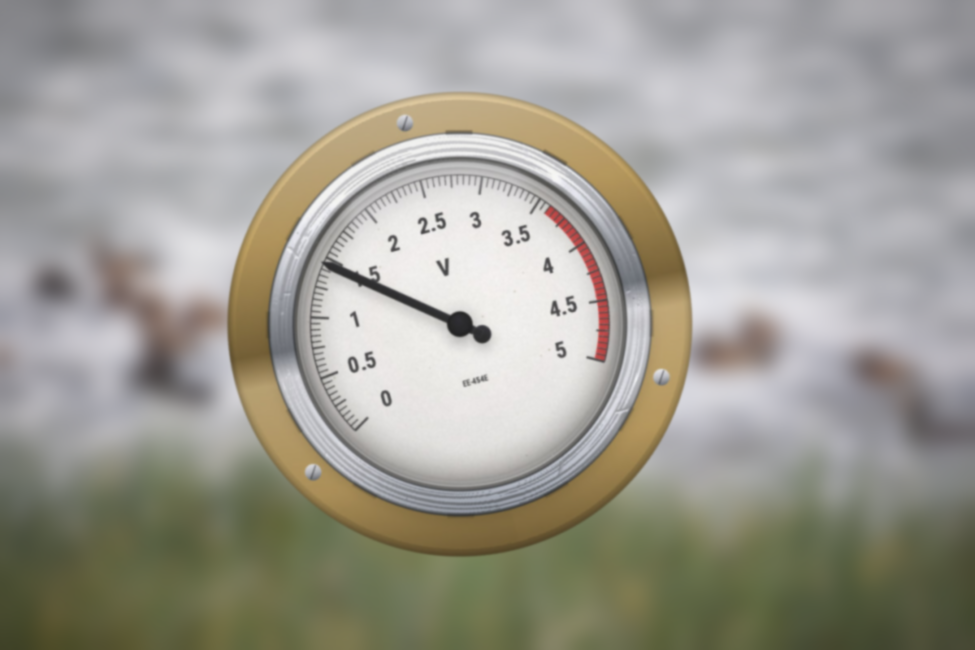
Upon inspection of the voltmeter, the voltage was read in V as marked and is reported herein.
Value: 1.45 V
